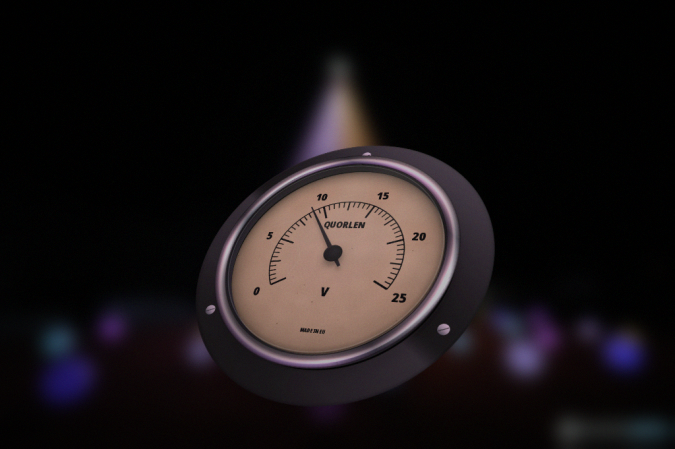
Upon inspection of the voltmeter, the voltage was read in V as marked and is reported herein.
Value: 9 V
